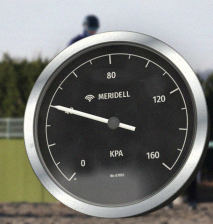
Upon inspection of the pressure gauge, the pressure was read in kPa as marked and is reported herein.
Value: 40 kPa
